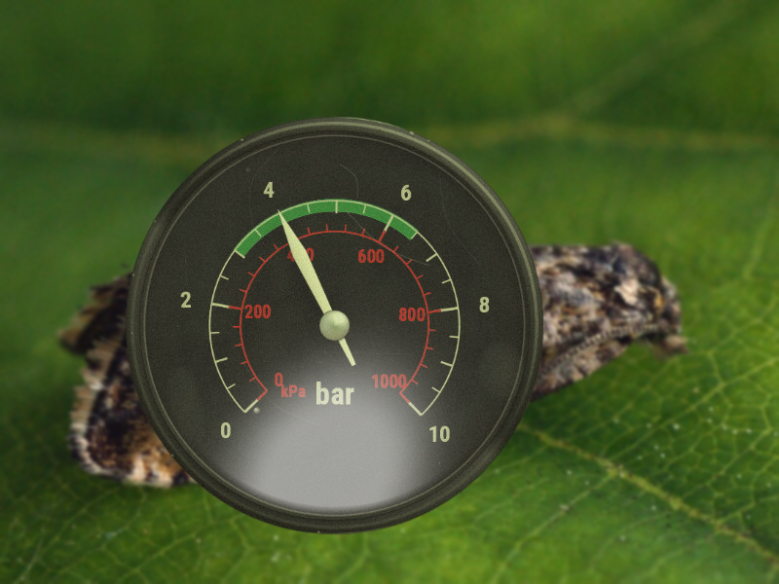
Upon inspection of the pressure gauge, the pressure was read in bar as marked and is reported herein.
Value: 4 bar
